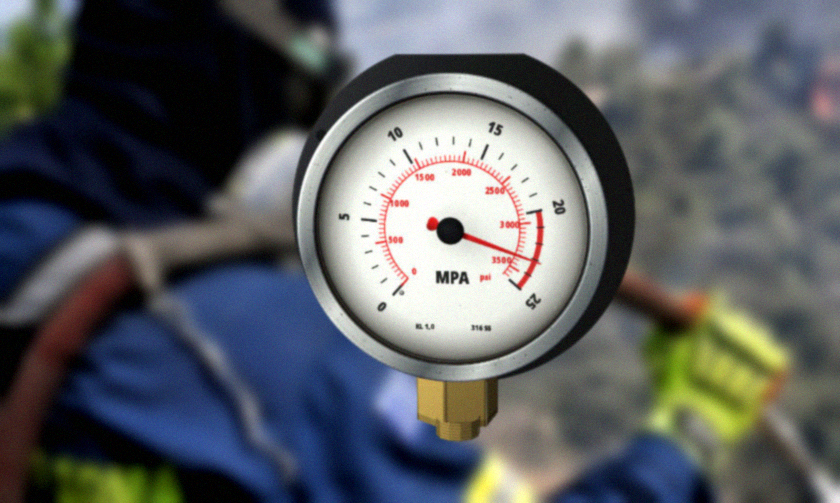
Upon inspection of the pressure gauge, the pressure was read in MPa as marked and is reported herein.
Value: 23 MPa
